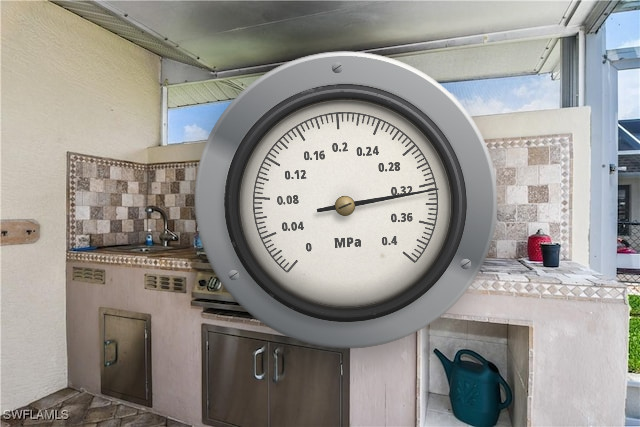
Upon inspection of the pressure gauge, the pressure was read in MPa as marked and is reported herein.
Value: 0.325 MPa
